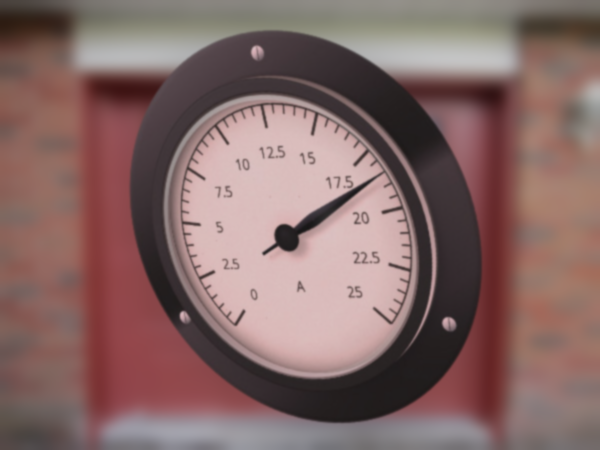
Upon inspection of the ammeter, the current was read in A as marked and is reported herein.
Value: 18.5 A
